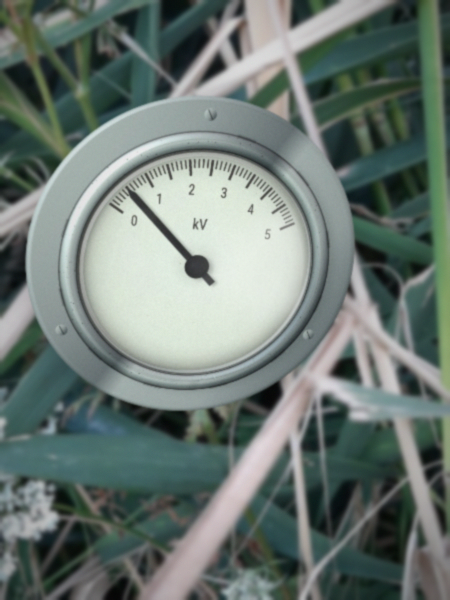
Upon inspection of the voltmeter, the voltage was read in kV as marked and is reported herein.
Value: 0.5 kV
